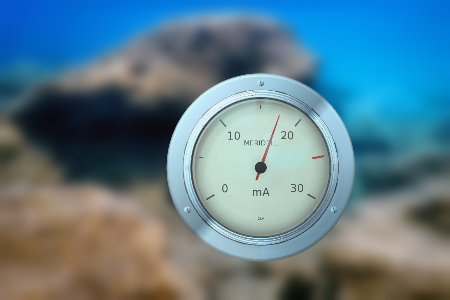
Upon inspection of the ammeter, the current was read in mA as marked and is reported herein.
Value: 17.5 mA
